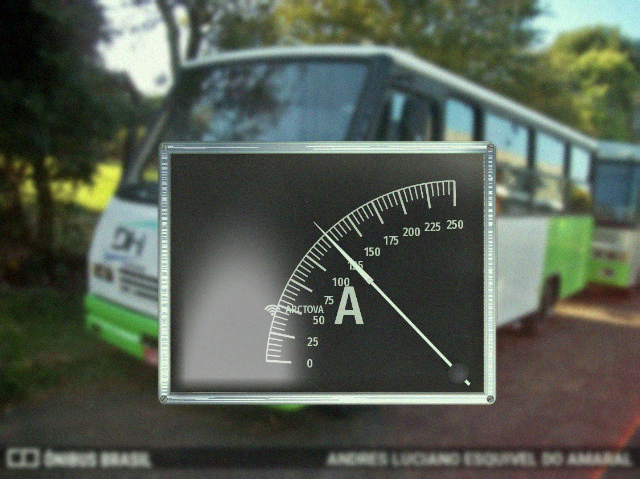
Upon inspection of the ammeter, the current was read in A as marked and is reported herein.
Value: 125 A
